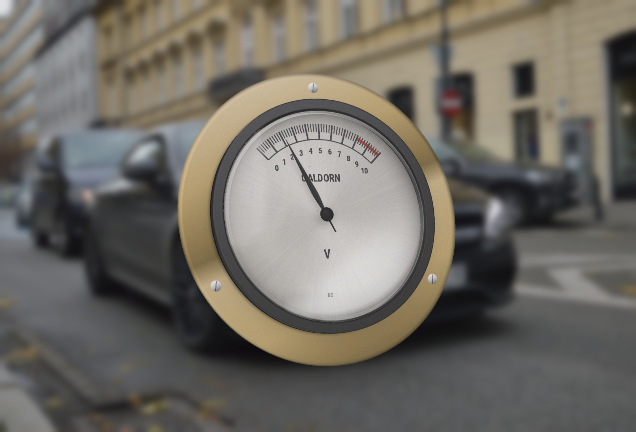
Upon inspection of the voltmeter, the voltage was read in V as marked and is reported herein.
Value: 2 V
